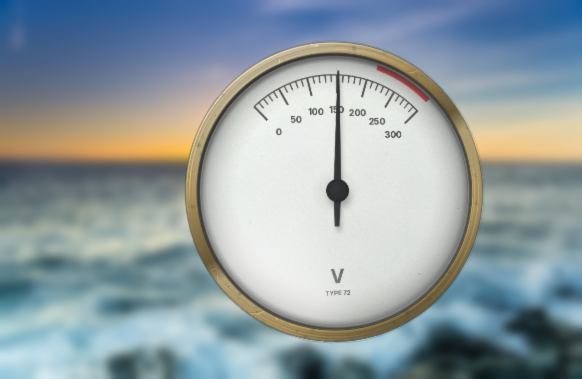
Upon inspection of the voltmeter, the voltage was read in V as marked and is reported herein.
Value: 150 V
